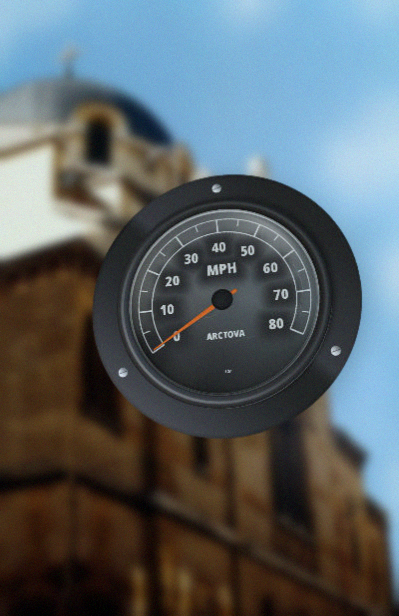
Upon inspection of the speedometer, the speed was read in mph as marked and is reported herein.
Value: 0 mph
